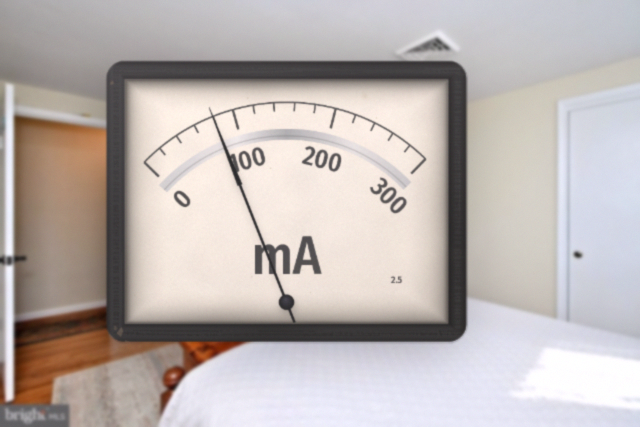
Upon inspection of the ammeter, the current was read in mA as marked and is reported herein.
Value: 80 mA
